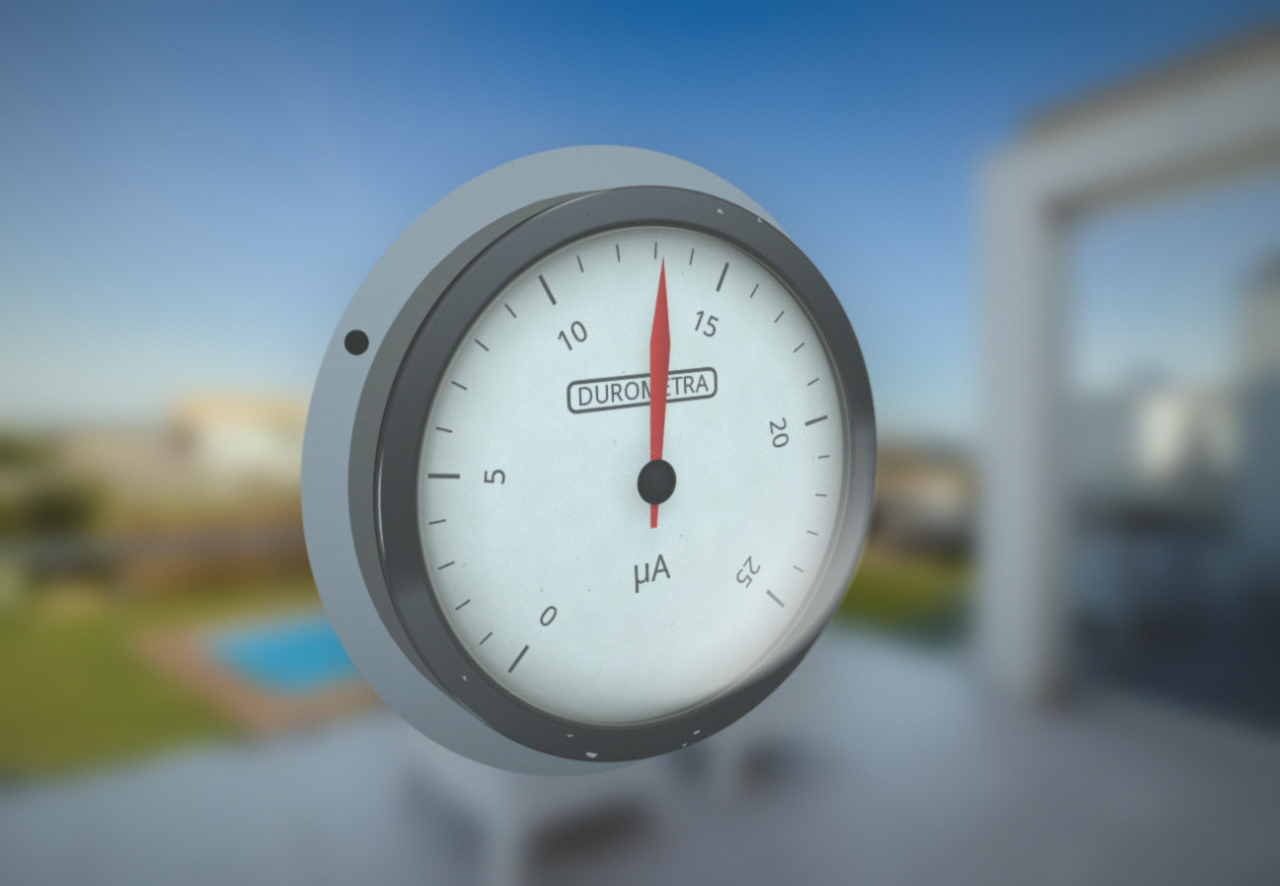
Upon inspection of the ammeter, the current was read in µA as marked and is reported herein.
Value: 13 µA
